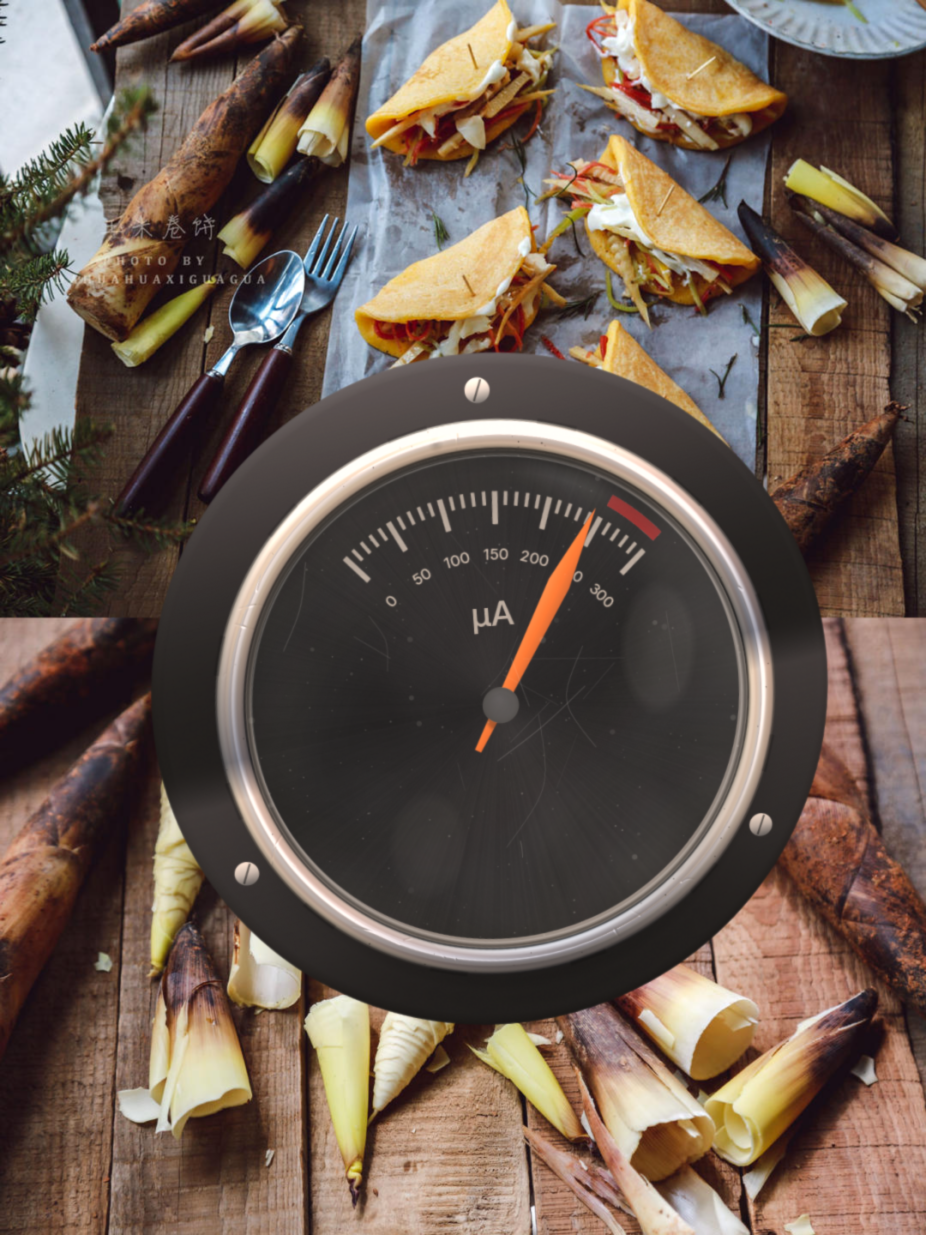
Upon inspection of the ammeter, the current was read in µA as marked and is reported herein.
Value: 240 µA
